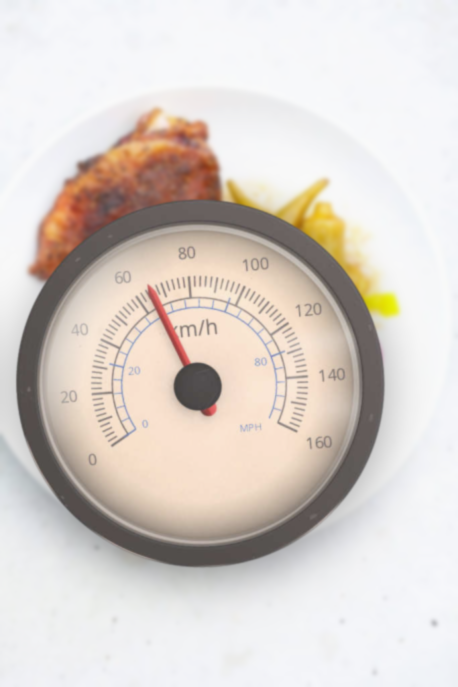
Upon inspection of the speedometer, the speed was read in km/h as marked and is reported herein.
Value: 66 km/h
